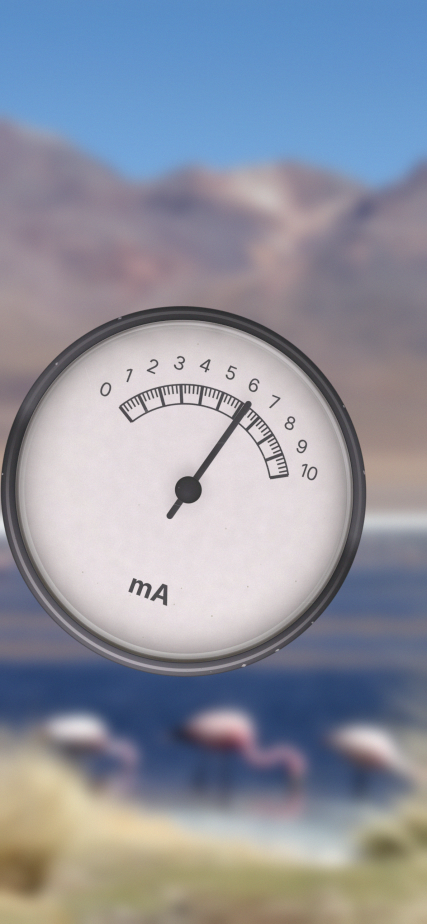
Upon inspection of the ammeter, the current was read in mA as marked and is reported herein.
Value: 6.2 mA
